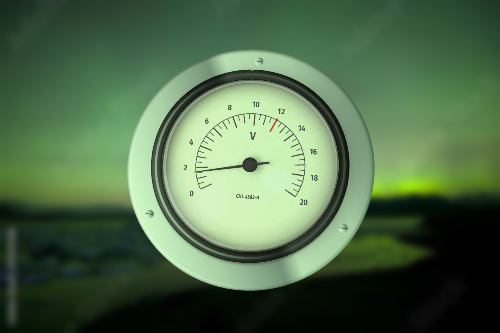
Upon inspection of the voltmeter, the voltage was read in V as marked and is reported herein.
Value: 1.5 V
